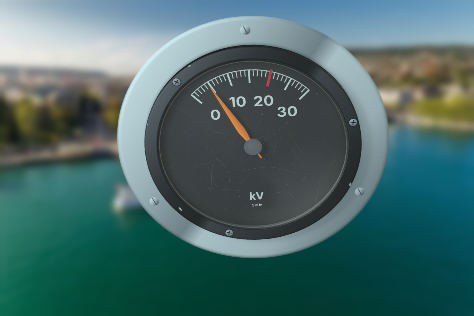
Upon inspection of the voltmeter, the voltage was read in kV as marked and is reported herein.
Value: 5 kV
